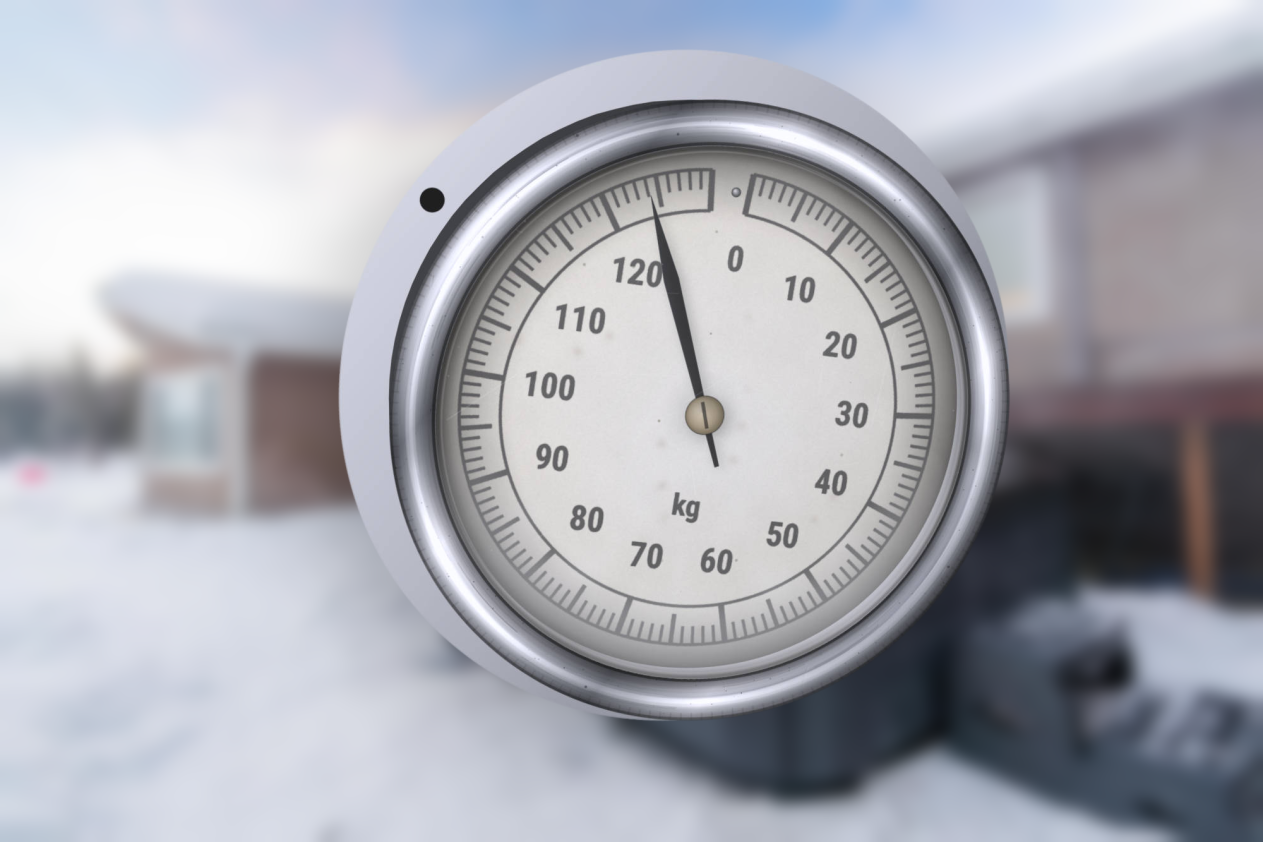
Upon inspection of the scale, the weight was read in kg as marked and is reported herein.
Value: 124 kg
